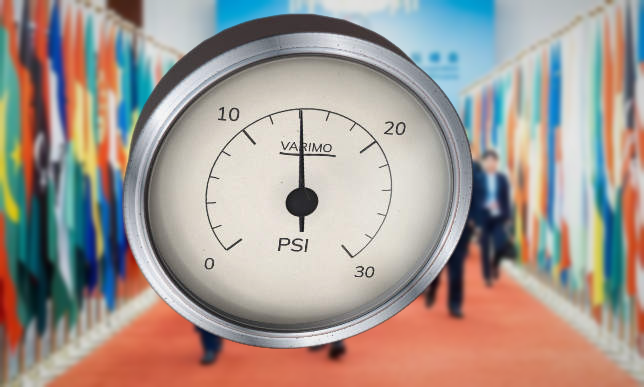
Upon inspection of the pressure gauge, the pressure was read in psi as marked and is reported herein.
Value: 14 psi
